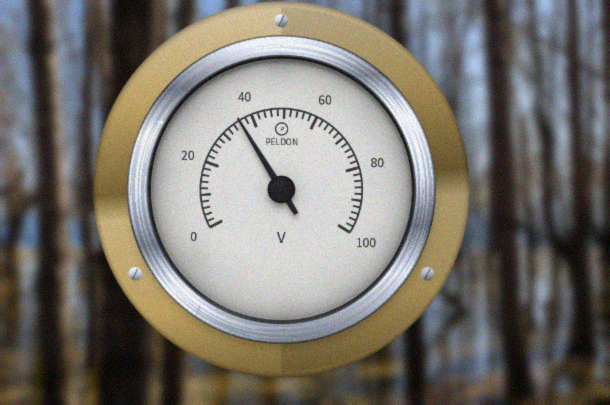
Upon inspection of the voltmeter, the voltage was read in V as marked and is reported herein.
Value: 36 V
